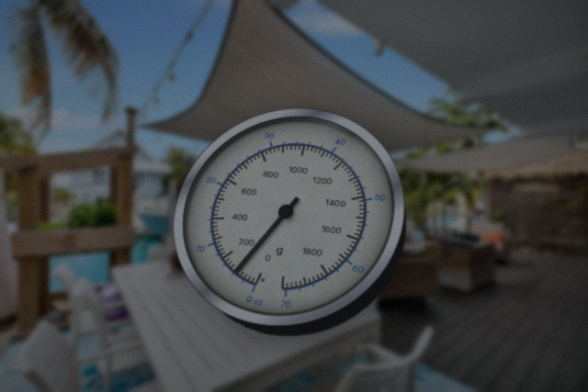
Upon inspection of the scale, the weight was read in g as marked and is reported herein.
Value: 100 g
